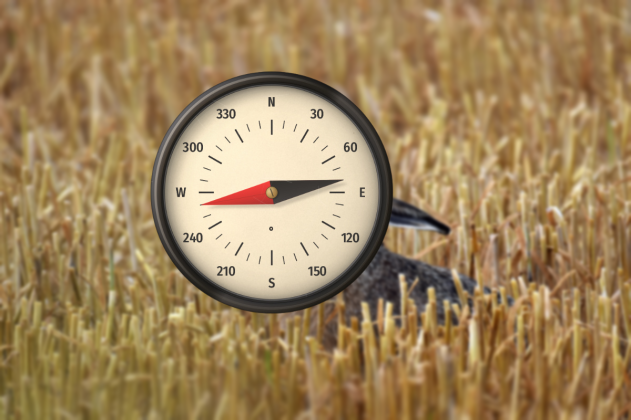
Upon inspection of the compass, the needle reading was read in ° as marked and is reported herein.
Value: 260 °
